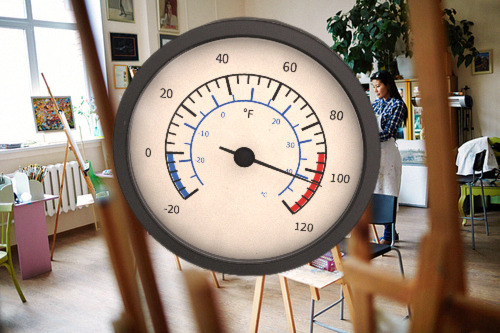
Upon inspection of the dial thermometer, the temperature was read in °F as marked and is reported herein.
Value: 104 °F
